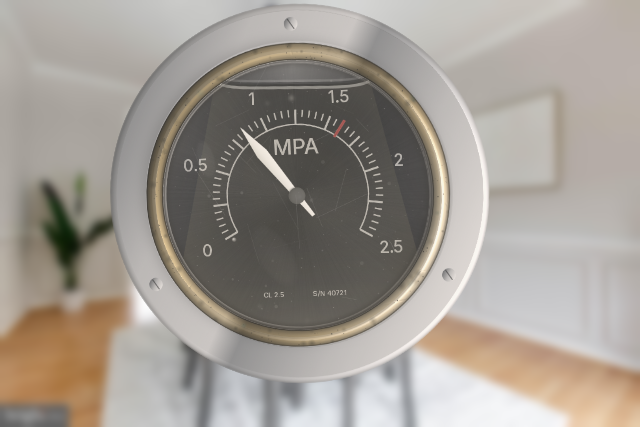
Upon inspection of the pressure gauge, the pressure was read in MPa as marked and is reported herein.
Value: 0.85 MPa
